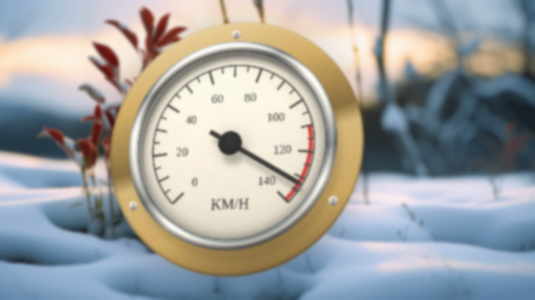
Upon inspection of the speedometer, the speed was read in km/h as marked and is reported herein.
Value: 132.5 km/h
